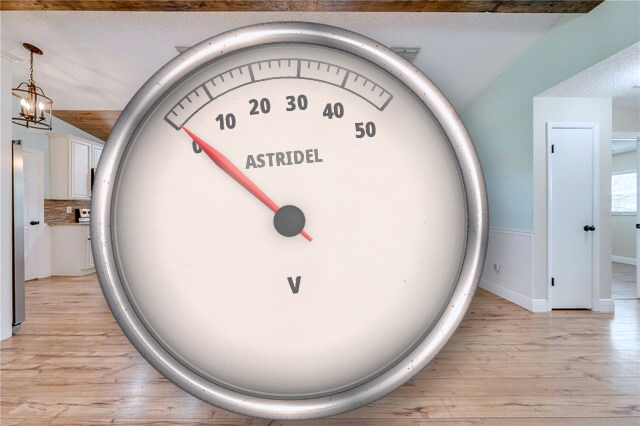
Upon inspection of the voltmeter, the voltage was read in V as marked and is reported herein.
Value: 1 V
